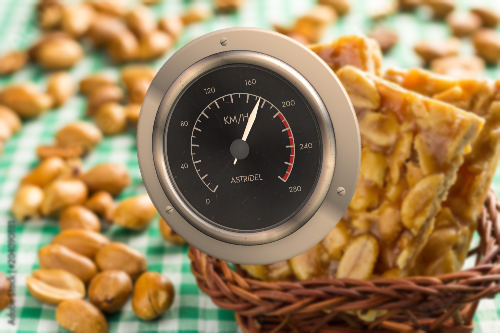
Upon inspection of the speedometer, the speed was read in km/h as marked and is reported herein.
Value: 175 km/h
